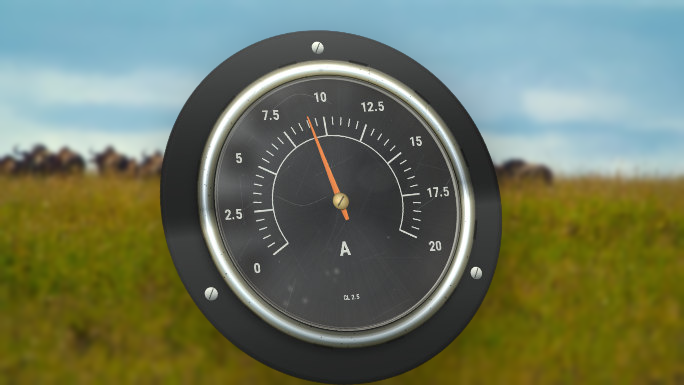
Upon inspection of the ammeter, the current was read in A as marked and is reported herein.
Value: 9 A
